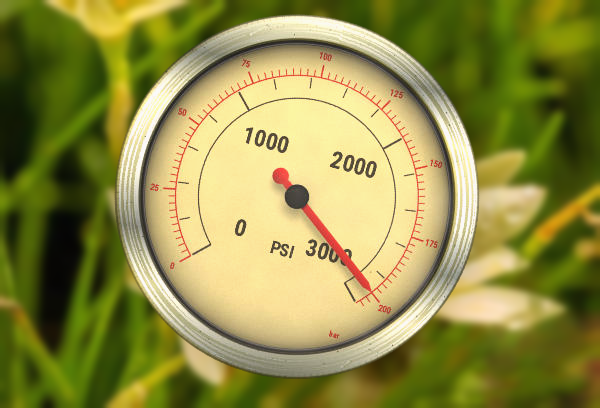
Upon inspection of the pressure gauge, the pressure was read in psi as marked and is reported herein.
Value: 2900 psi
